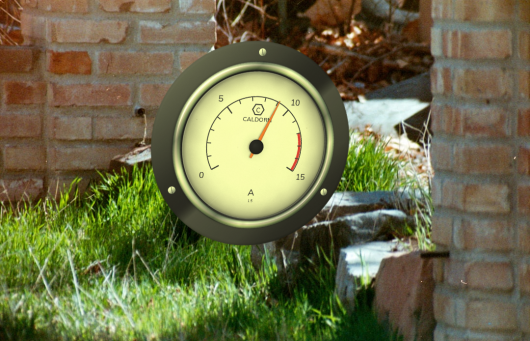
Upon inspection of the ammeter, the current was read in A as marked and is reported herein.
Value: 9 A
